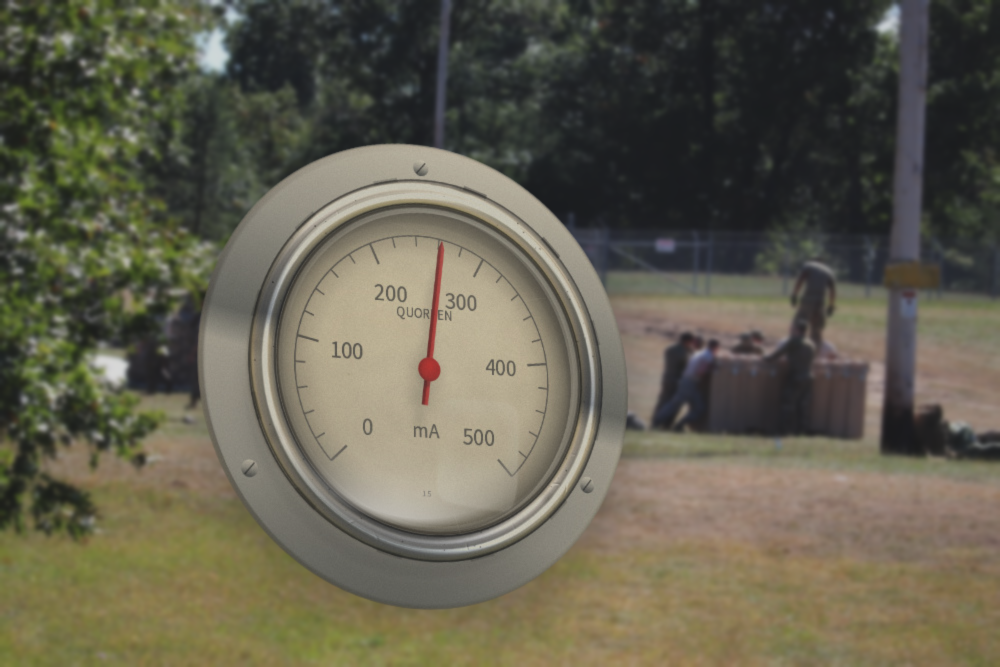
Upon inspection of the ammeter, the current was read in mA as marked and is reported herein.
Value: 260 mA
